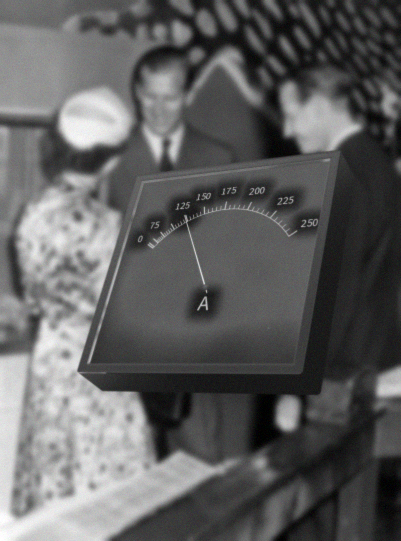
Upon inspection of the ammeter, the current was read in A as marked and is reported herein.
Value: 125 A
